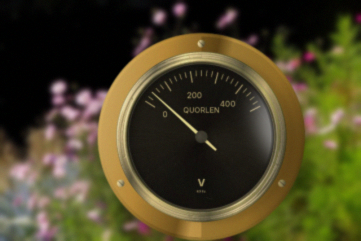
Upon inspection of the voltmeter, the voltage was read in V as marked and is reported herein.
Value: 40 V
